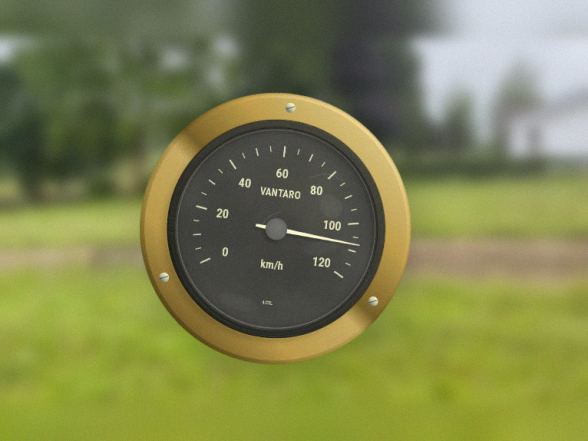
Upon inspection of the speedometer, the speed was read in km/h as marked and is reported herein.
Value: 107.5 km/h
